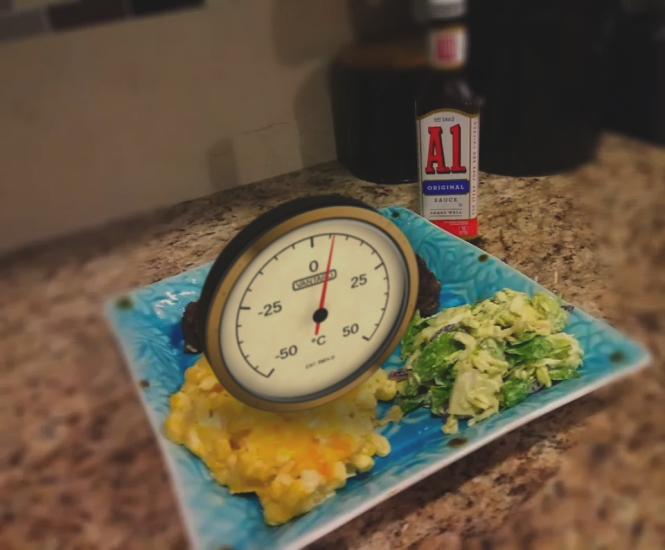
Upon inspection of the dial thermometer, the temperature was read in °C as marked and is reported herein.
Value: 5 °C
